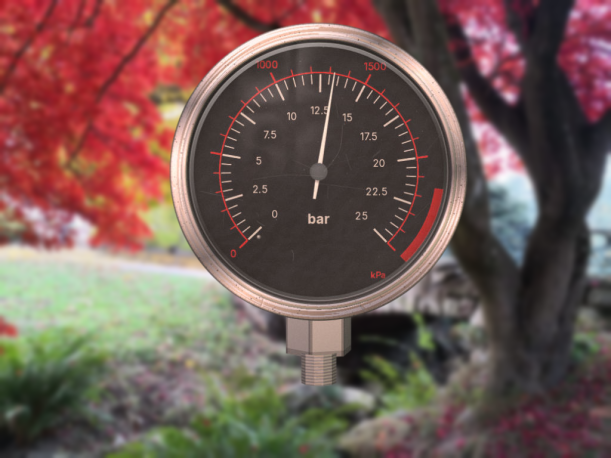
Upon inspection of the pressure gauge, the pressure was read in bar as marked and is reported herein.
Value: 13.25 bar
